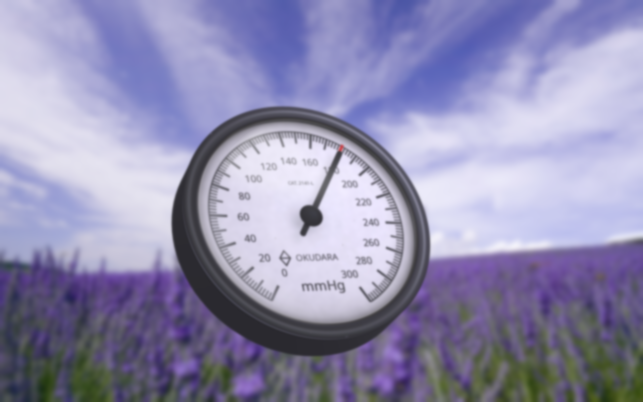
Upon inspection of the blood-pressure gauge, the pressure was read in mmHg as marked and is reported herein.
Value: 180 mmHg
